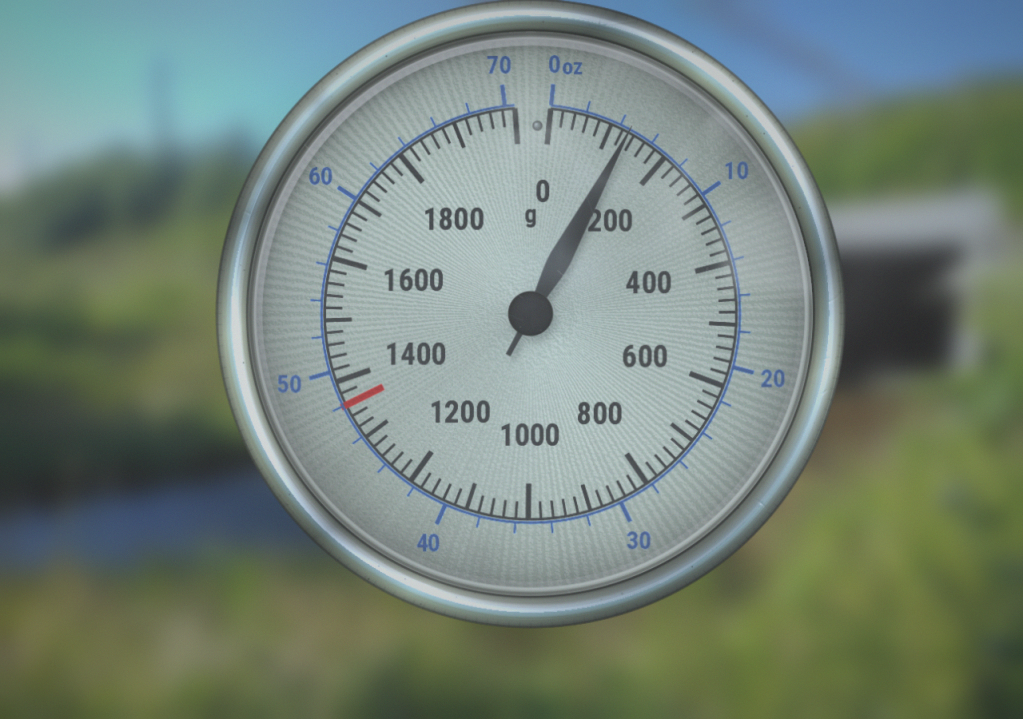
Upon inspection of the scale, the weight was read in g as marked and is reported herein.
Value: 130 g
